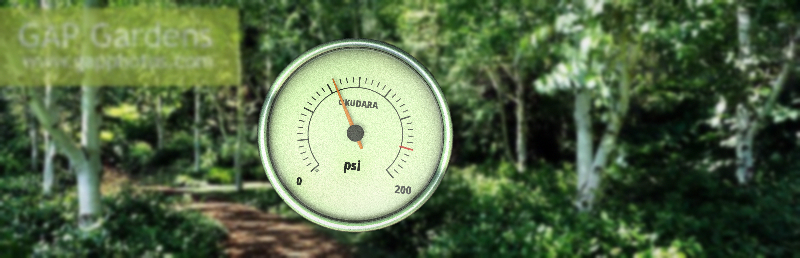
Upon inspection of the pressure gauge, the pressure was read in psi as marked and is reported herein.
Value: 80 psi
